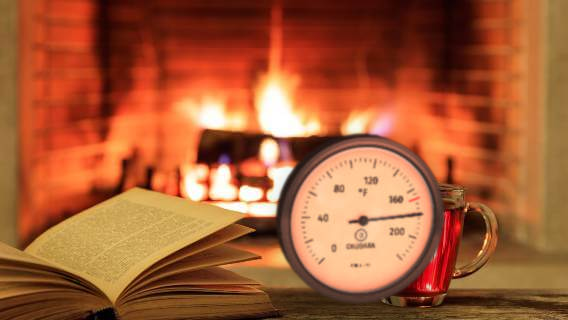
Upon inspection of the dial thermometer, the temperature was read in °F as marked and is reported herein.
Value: 180 °F
